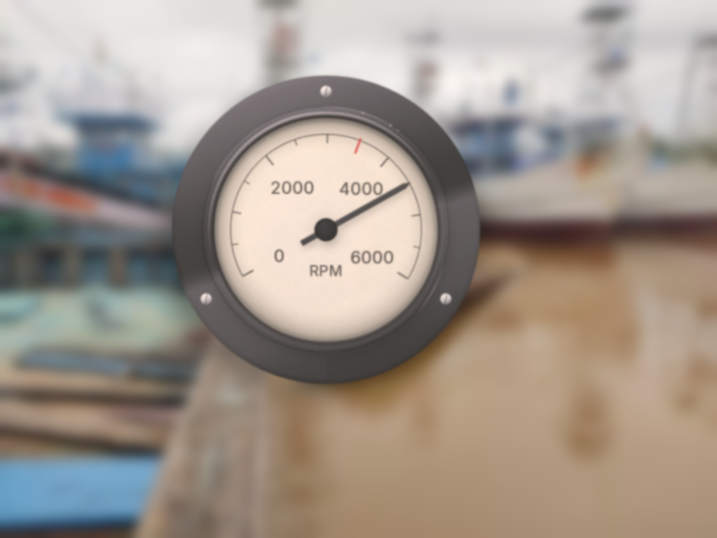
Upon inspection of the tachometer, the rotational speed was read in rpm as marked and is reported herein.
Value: 4500 rpm
